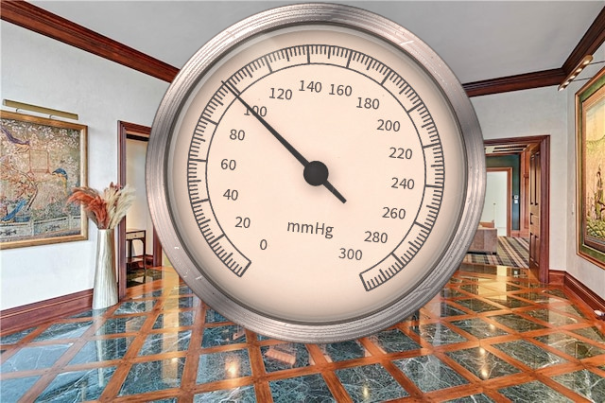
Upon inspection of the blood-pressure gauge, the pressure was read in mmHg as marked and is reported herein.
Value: 98 mmHg
